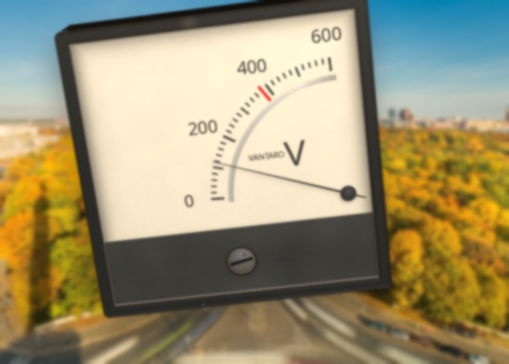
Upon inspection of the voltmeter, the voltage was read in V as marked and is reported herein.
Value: 120 V
